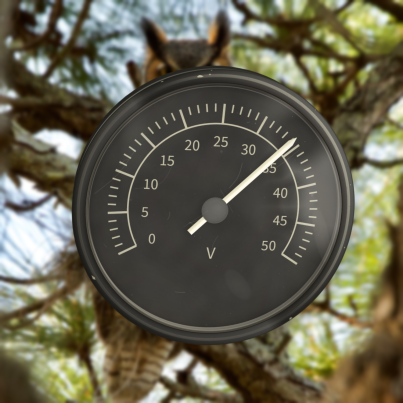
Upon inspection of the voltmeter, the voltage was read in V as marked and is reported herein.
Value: 34 V
